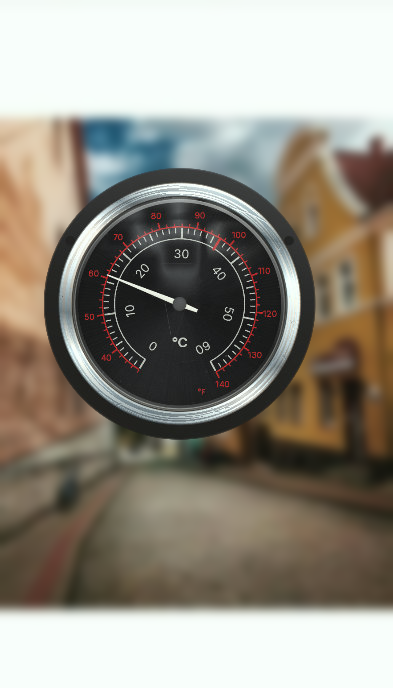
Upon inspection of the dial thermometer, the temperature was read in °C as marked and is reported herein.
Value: 16 °C
